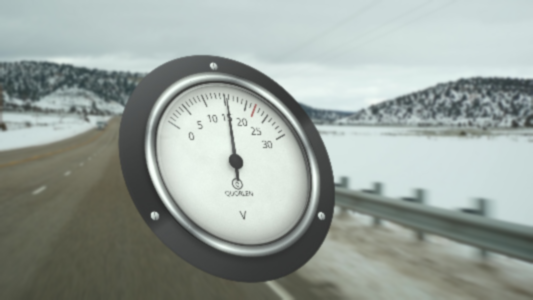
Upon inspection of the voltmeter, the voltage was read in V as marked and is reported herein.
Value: 15 V
